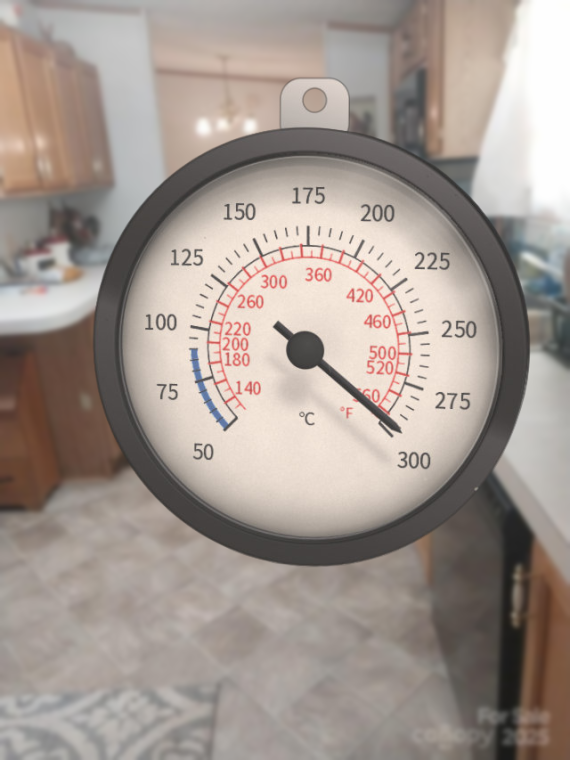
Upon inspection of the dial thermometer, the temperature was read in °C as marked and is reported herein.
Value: 295 °C
